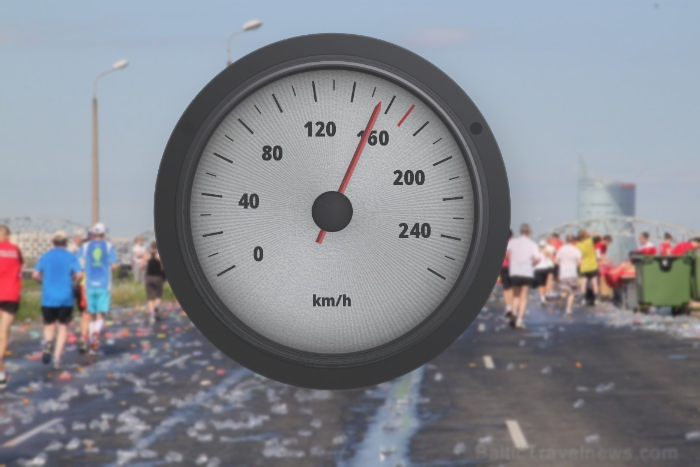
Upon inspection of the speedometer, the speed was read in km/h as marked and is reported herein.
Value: 155 km/h
